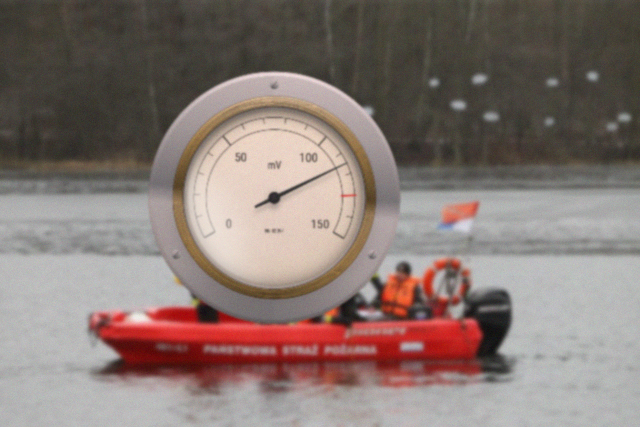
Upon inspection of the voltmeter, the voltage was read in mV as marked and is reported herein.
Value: 115 mV
